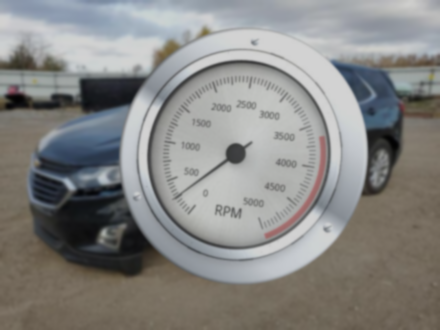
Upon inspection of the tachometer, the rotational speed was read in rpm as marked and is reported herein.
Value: 250 rpm
